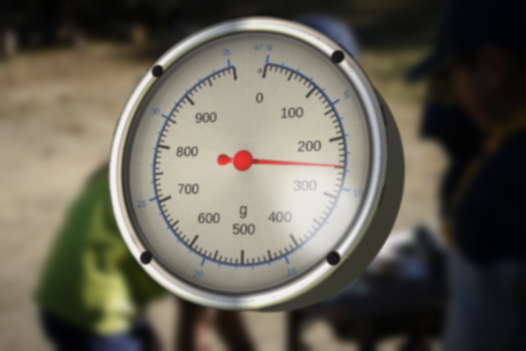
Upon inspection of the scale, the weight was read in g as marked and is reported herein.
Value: 250 g
